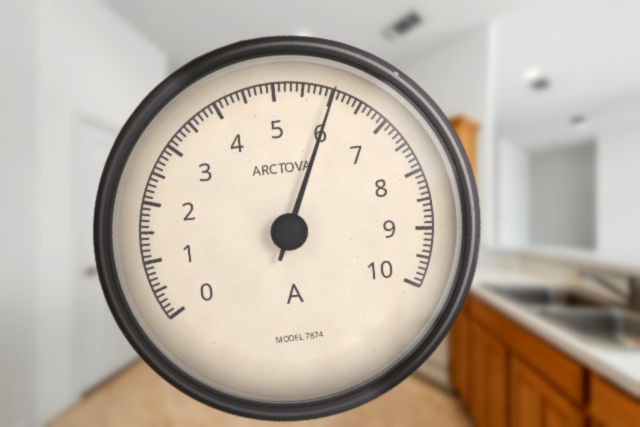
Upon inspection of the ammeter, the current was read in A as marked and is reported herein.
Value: 6 A
